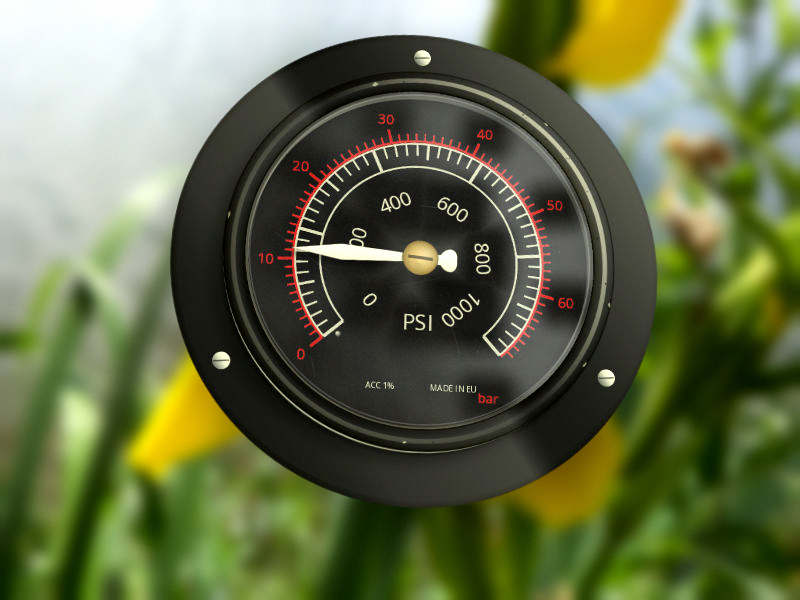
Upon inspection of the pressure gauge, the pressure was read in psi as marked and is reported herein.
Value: 160 psi
